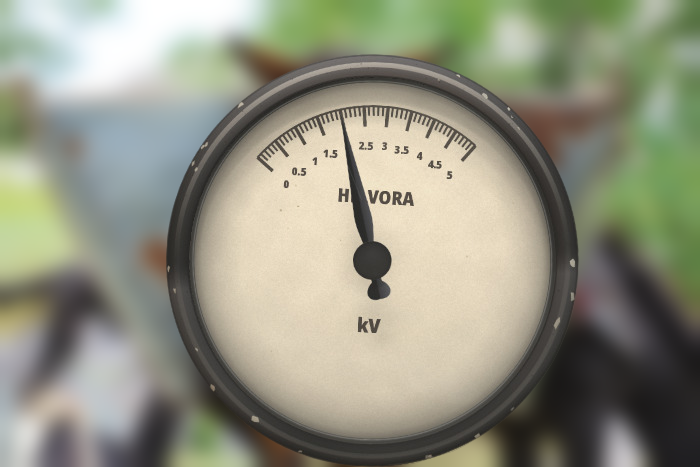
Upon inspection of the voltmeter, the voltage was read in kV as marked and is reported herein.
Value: 2 kV
